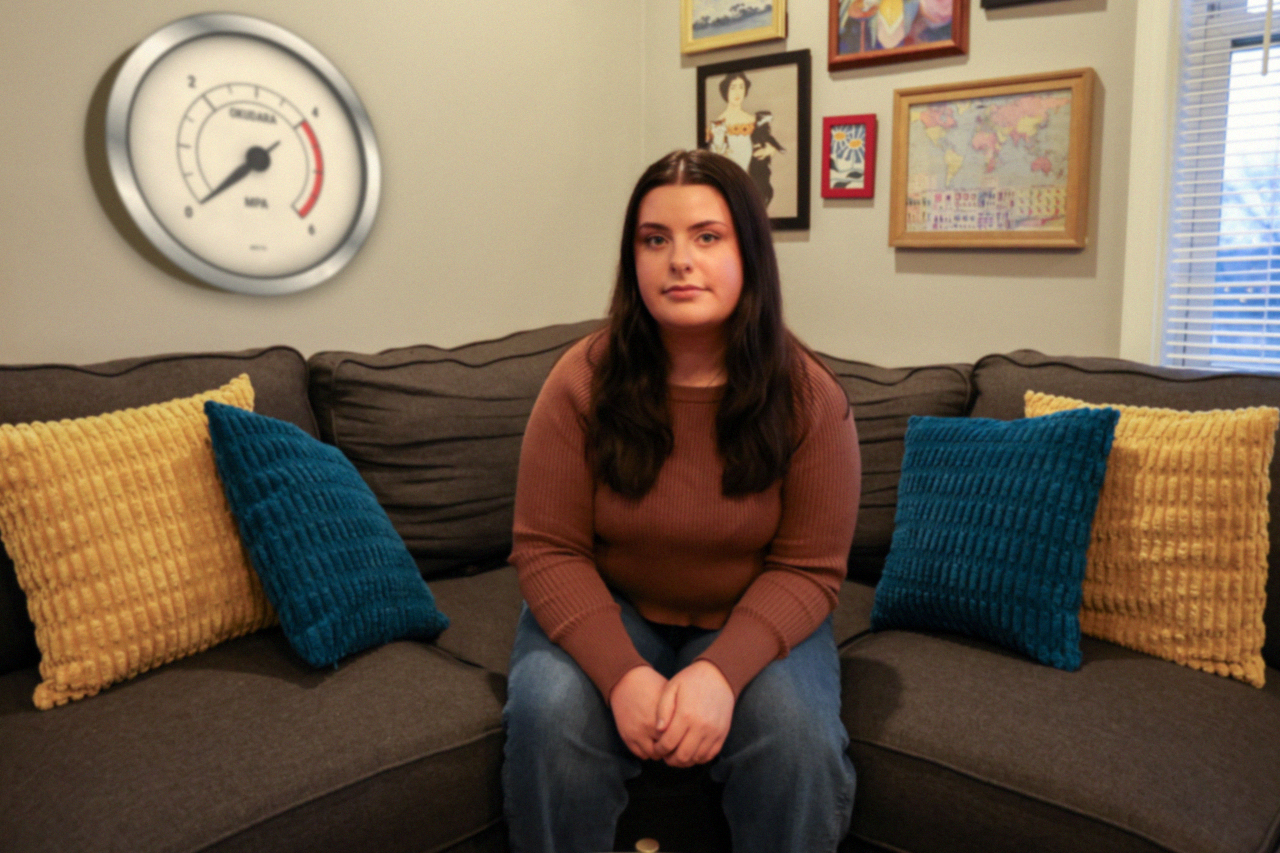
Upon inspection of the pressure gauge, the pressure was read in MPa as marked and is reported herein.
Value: 0 MPa
